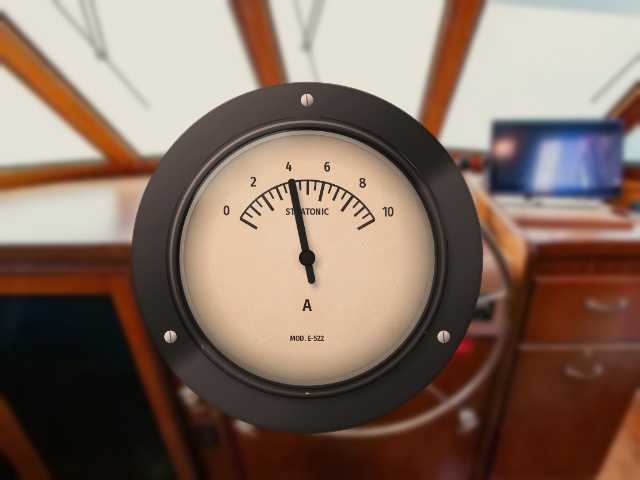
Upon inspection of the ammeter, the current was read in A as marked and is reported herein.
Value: 4 A
